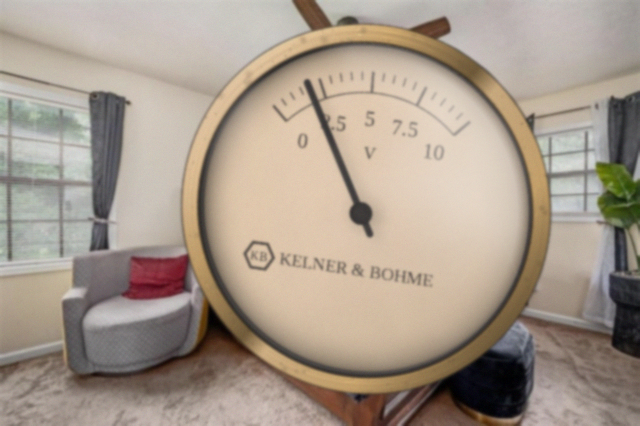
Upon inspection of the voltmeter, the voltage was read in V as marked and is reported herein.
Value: 2 V
